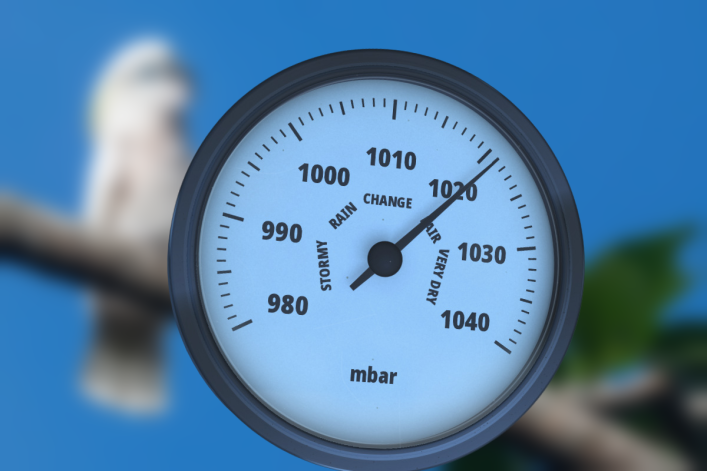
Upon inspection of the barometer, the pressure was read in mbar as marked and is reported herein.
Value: 1021 mbar
